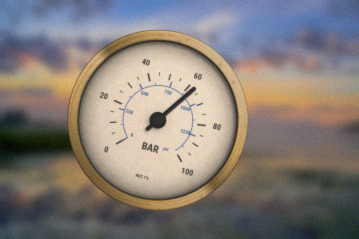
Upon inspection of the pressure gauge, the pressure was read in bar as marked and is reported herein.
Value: 62.5 bar
